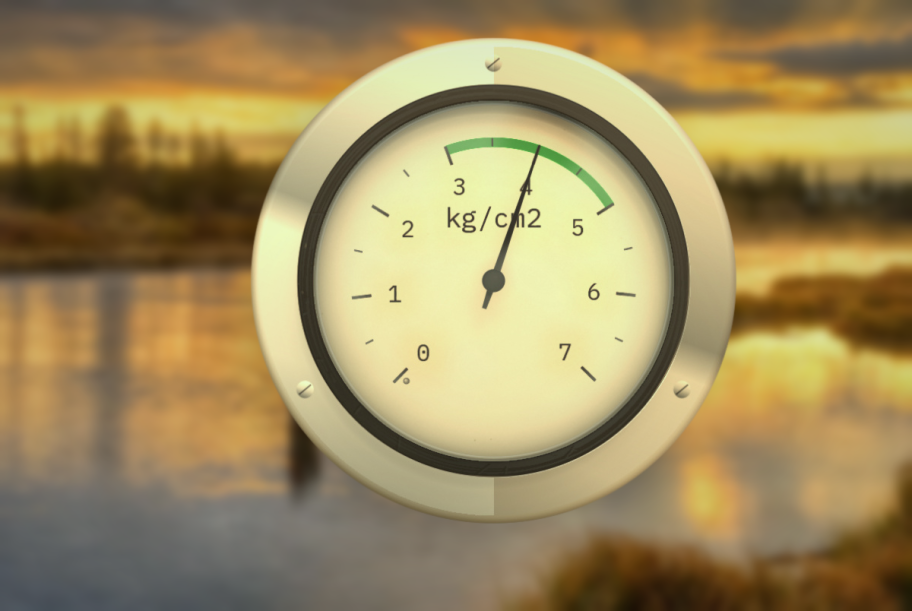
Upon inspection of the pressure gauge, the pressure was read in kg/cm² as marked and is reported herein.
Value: 4 kg/cm²
